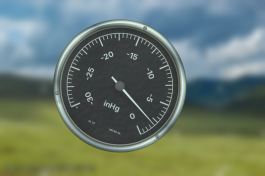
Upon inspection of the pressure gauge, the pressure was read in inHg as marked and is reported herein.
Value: -2 inHg
